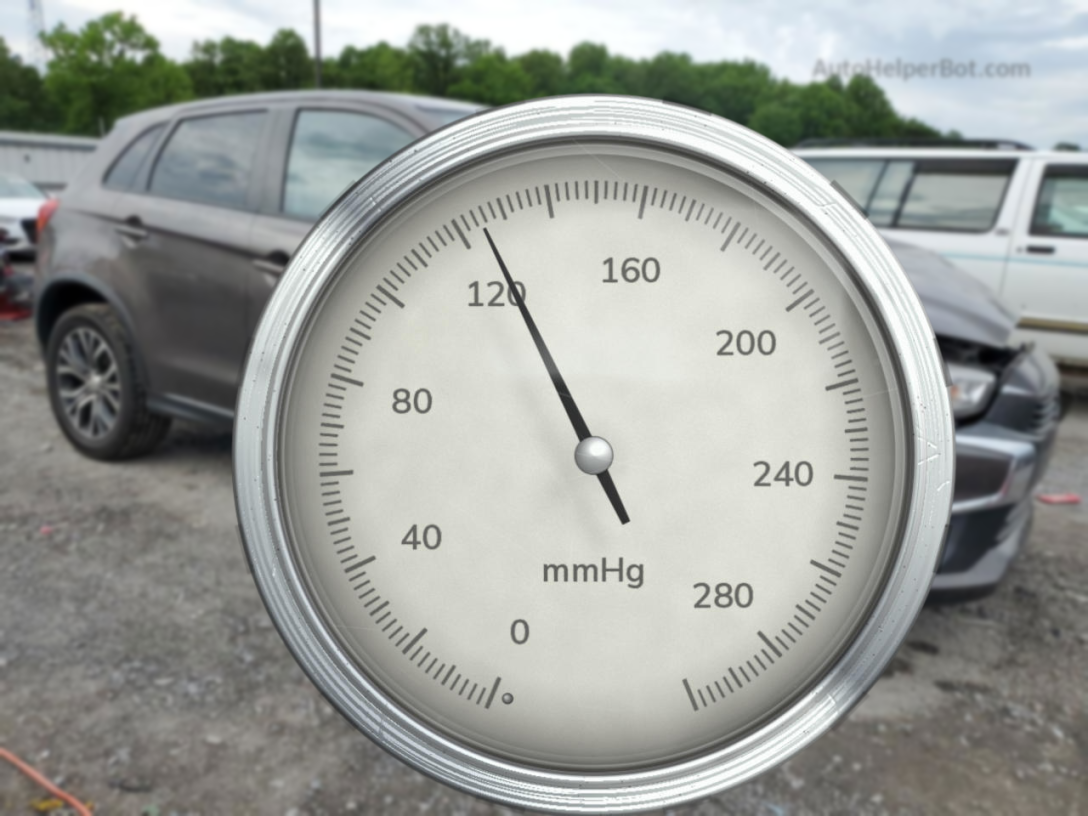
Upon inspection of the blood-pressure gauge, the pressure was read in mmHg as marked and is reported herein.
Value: 125 mmHg
